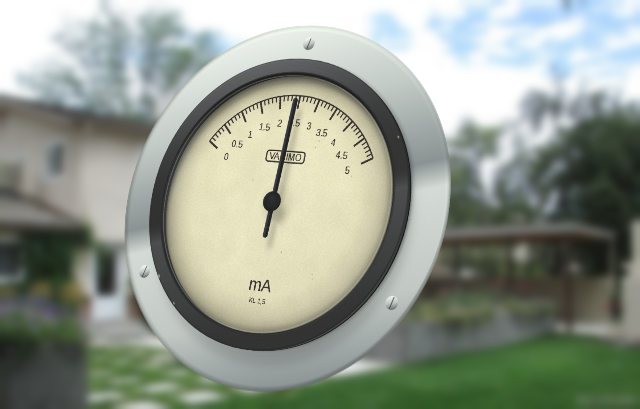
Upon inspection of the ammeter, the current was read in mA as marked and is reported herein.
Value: 2.5 mA
